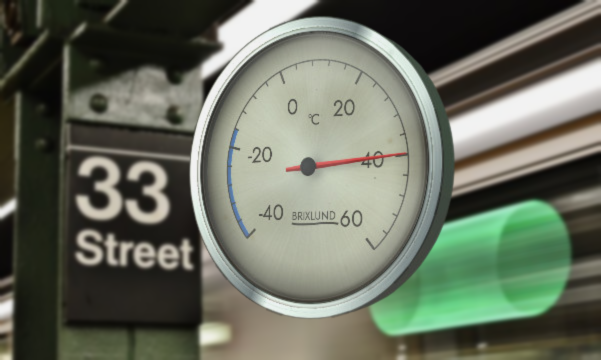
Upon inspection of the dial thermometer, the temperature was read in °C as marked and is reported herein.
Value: 40 °C
